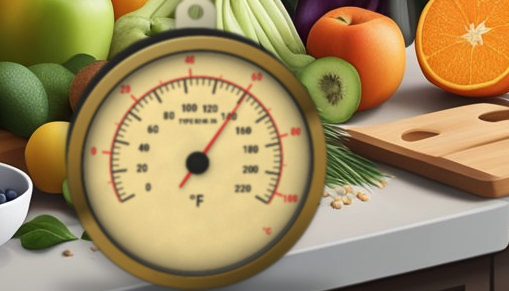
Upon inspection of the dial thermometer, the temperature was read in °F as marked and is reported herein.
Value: 140 °F
